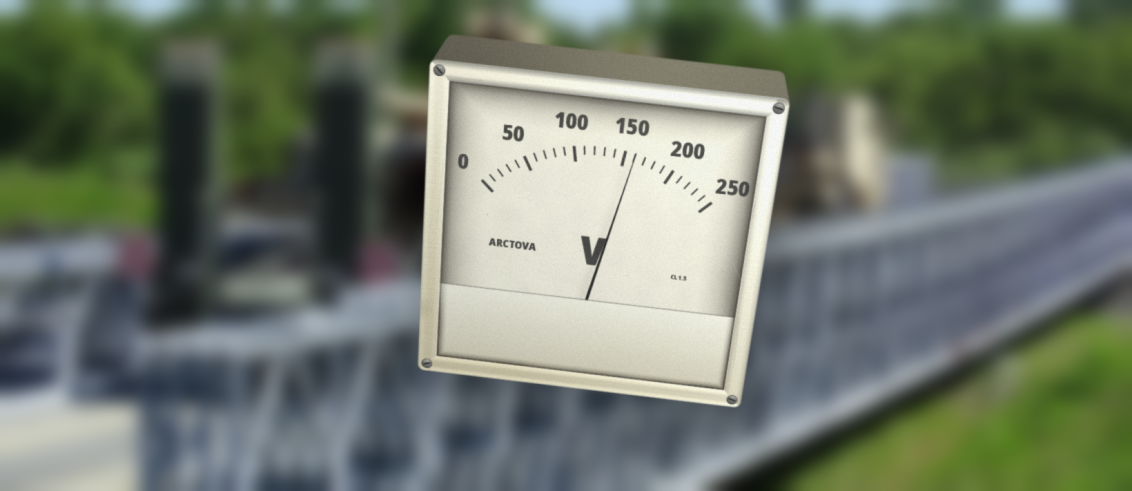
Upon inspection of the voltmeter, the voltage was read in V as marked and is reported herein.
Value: 160 V
